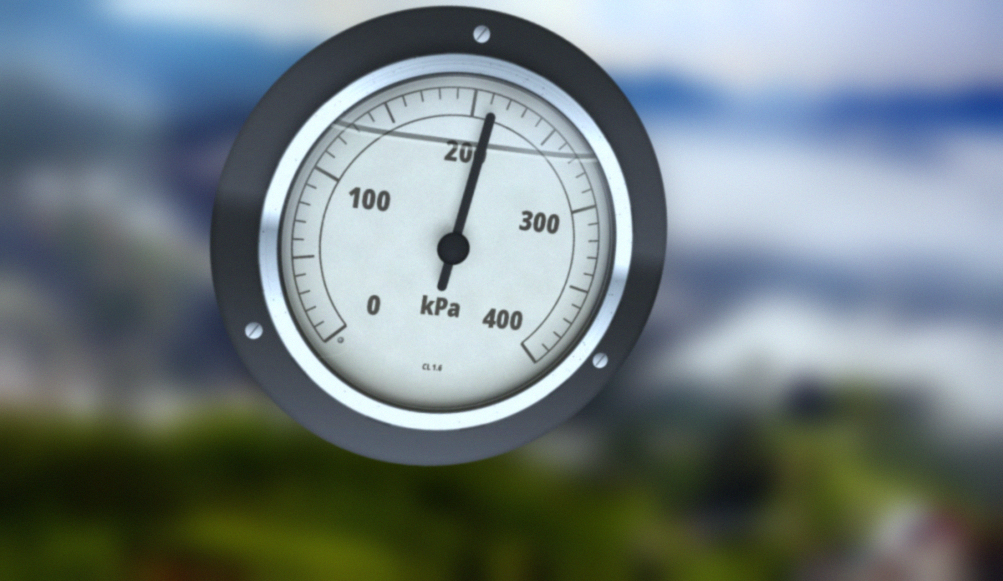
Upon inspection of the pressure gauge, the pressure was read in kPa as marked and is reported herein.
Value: 210 kPa
